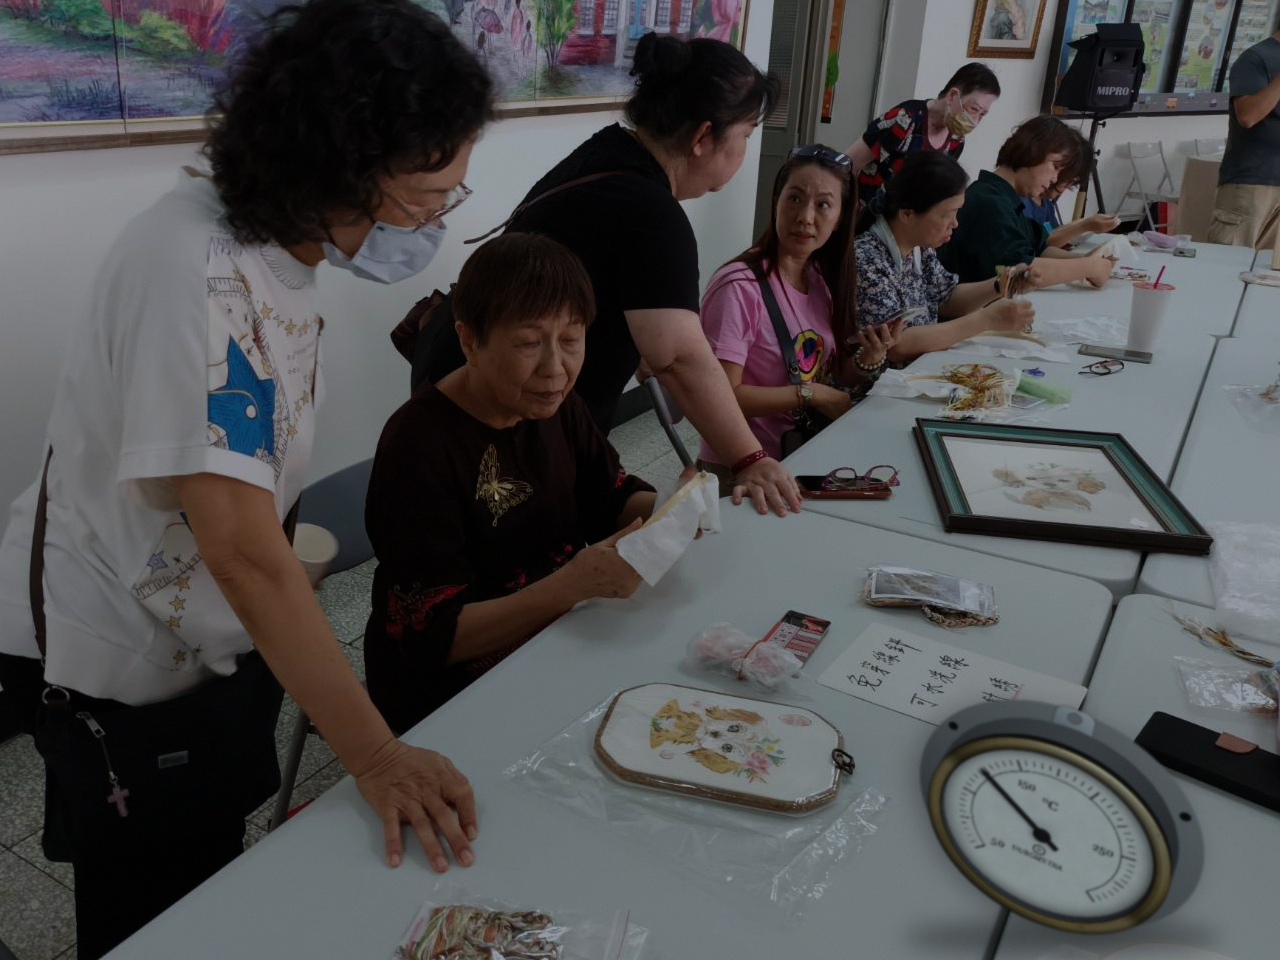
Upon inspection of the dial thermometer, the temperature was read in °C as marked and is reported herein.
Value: 125 °C
